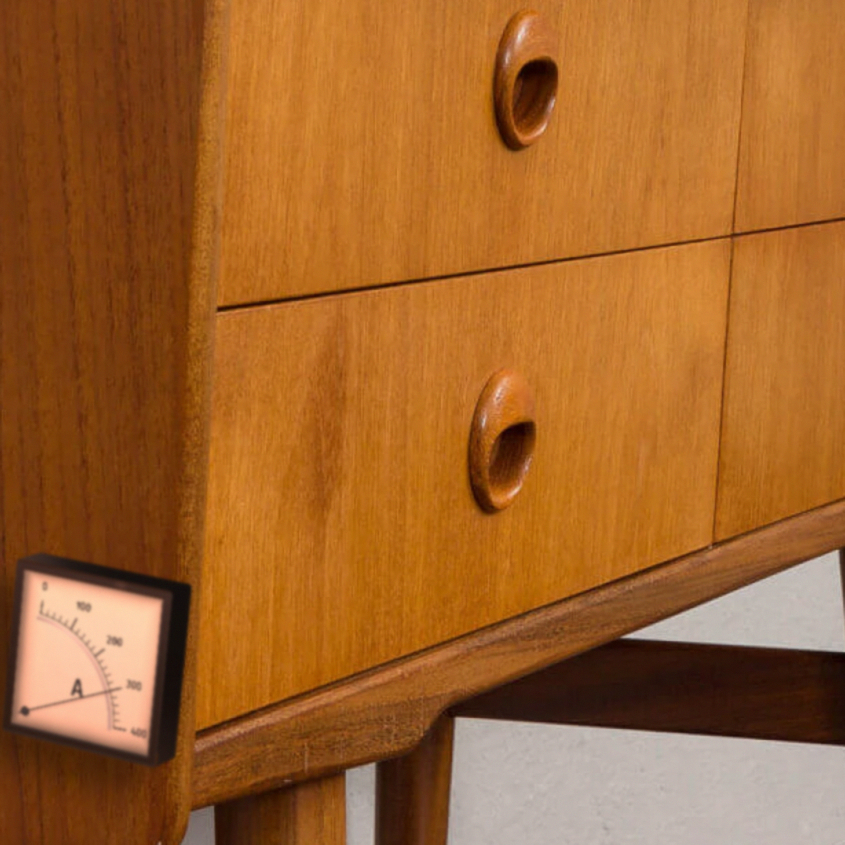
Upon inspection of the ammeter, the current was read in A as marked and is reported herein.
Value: 300 A
